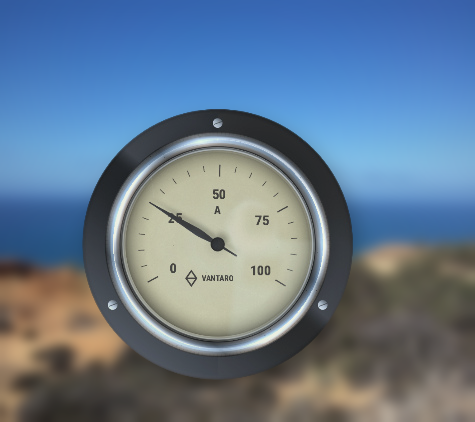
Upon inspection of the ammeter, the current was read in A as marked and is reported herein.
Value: 25 A
